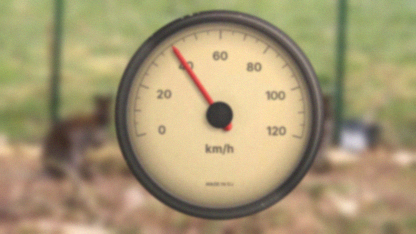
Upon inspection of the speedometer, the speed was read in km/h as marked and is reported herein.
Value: 40 km/h
